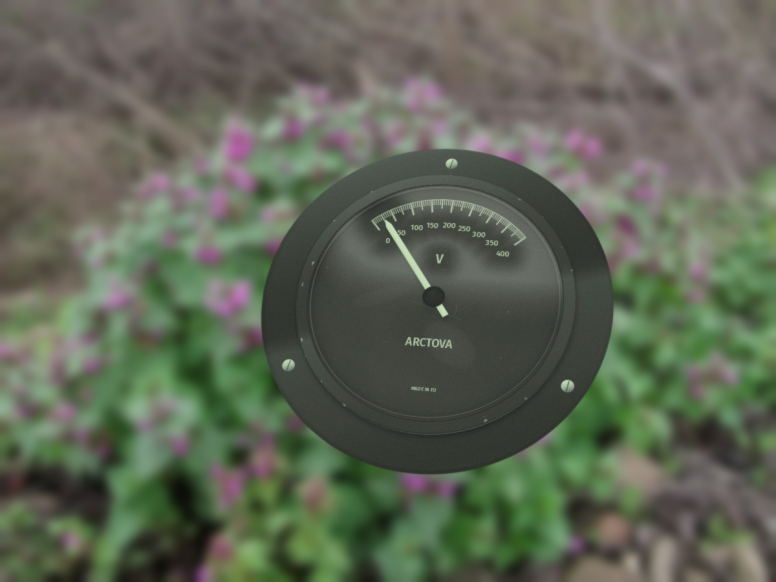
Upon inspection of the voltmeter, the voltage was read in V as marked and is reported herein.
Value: 25 V
